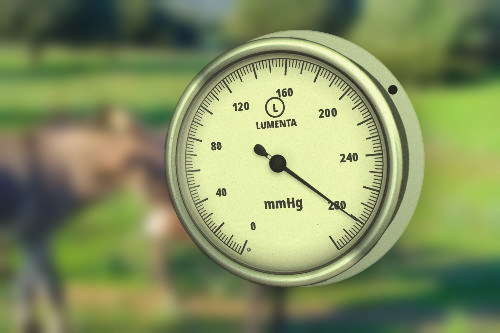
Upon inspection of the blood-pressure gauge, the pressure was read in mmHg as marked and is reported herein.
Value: 280 mmHg
